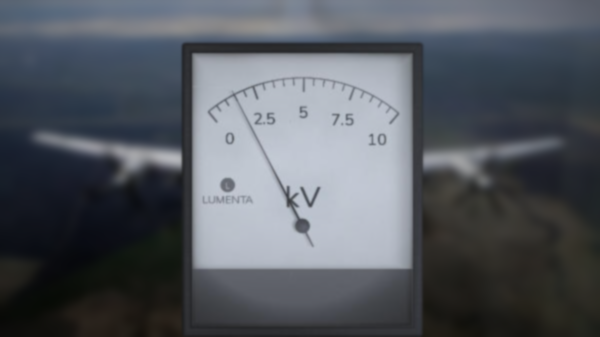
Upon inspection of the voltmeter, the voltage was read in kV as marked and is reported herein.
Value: 1.5 kV
